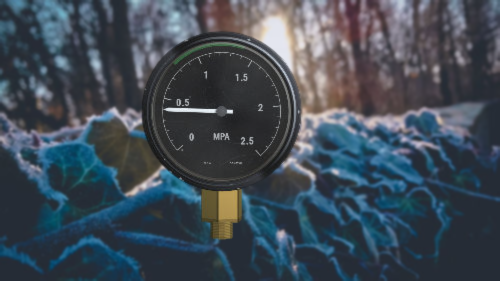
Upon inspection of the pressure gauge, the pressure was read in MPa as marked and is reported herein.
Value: 0.4 MPa
